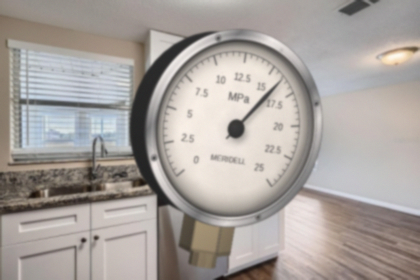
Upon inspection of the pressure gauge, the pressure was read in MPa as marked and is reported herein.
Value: 16 MPa
